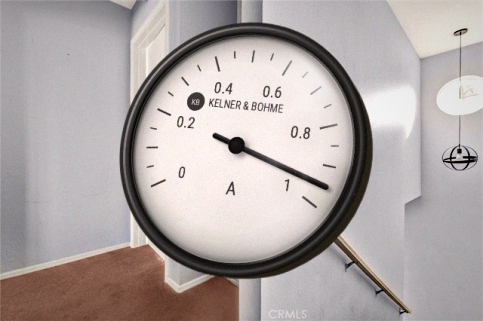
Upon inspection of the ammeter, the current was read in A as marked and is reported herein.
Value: 0.95 A
